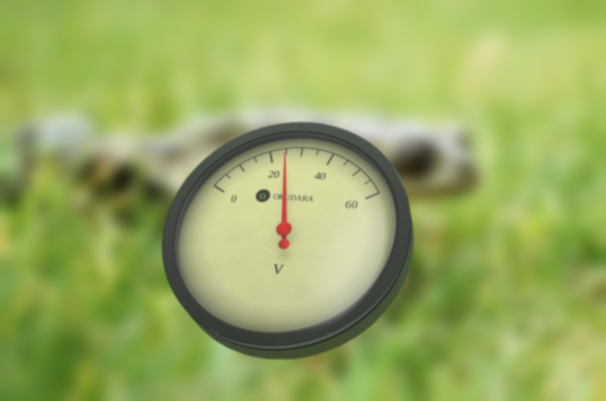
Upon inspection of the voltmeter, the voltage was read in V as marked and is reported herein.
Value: 25 V
